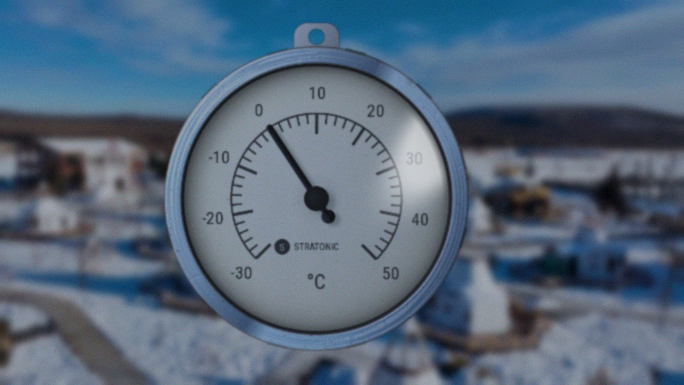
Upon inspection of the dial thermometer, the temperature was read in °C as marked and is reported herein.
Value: 0 °C
